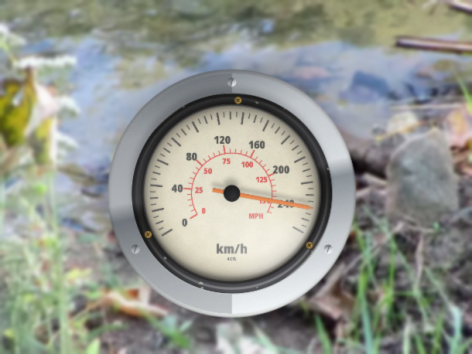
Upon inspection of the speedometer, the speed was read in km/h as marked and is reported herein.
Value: 240 km/h
